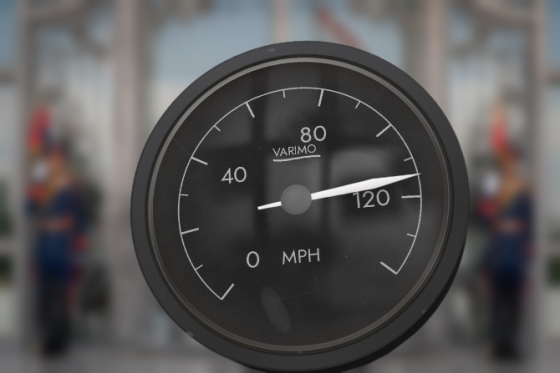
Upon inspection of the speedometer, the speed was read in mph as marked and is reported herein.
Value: 115 mph
